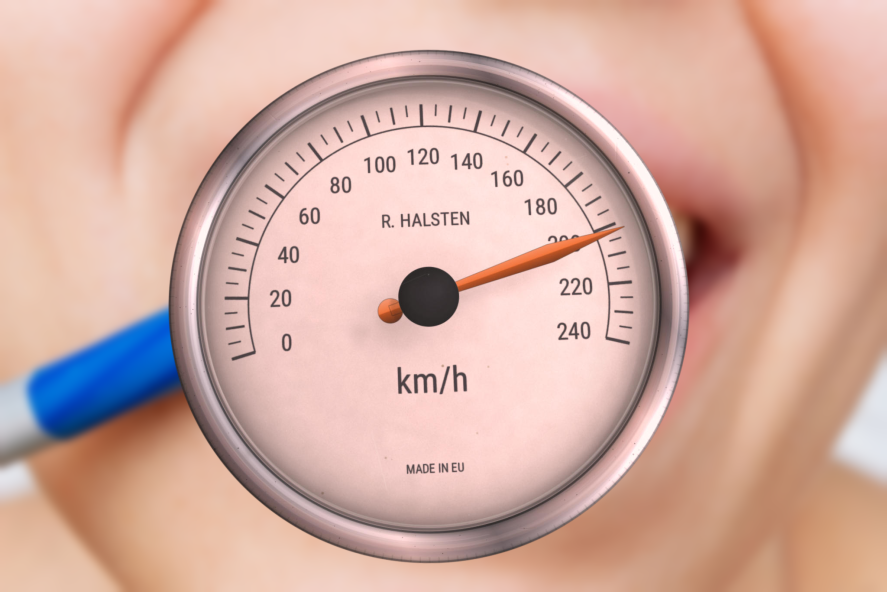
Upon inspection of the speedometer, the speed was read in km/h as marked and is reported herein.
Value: 202.5 km/h
